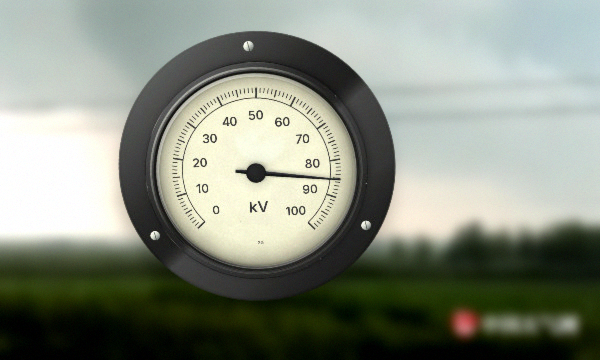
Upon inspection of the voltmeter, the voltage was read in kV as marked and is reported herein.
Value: 85 kV
